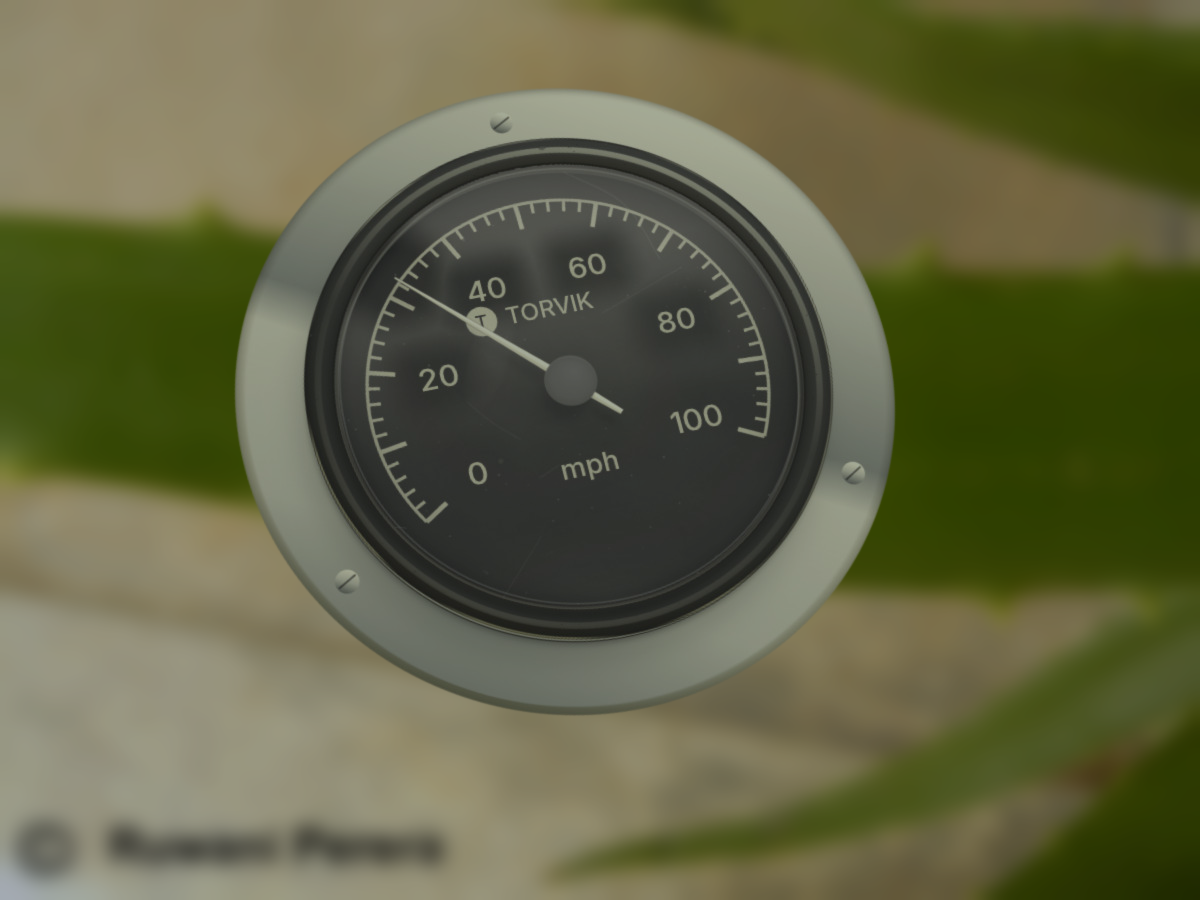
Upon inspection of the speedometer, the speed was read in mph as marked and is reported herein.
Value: 32 mph
